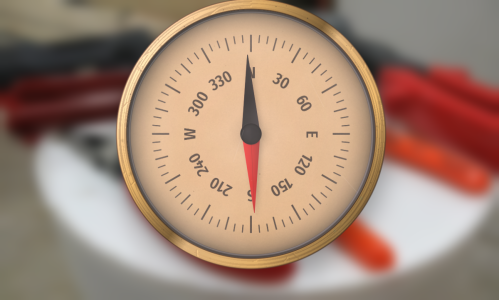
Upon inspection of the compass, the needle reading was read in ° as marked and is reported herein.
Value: 177.5 °
